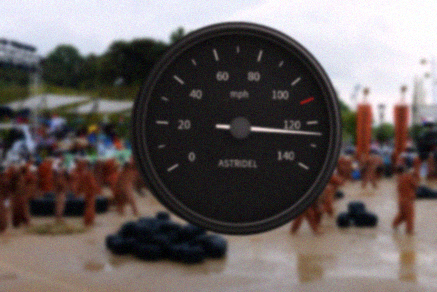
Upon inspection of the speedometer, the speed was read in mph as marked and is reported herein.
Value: 125 mph
